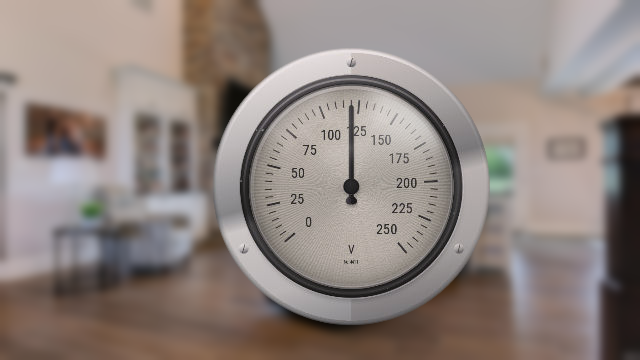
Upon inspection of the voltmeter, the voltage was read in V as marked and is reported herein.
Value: 120 V
